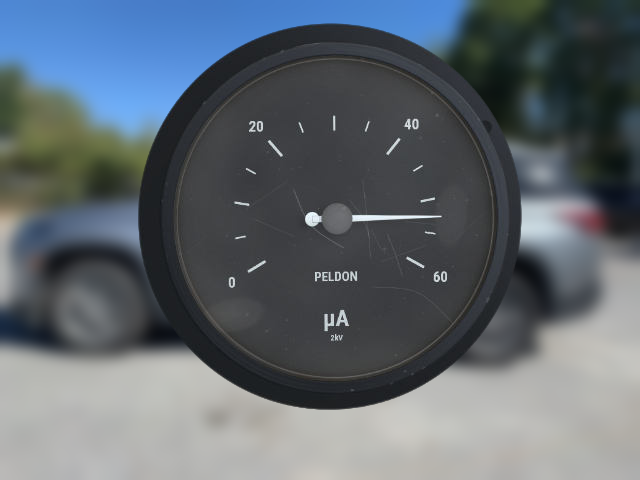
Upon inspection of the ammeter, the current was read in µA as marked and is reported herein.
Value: 52.5 µA
